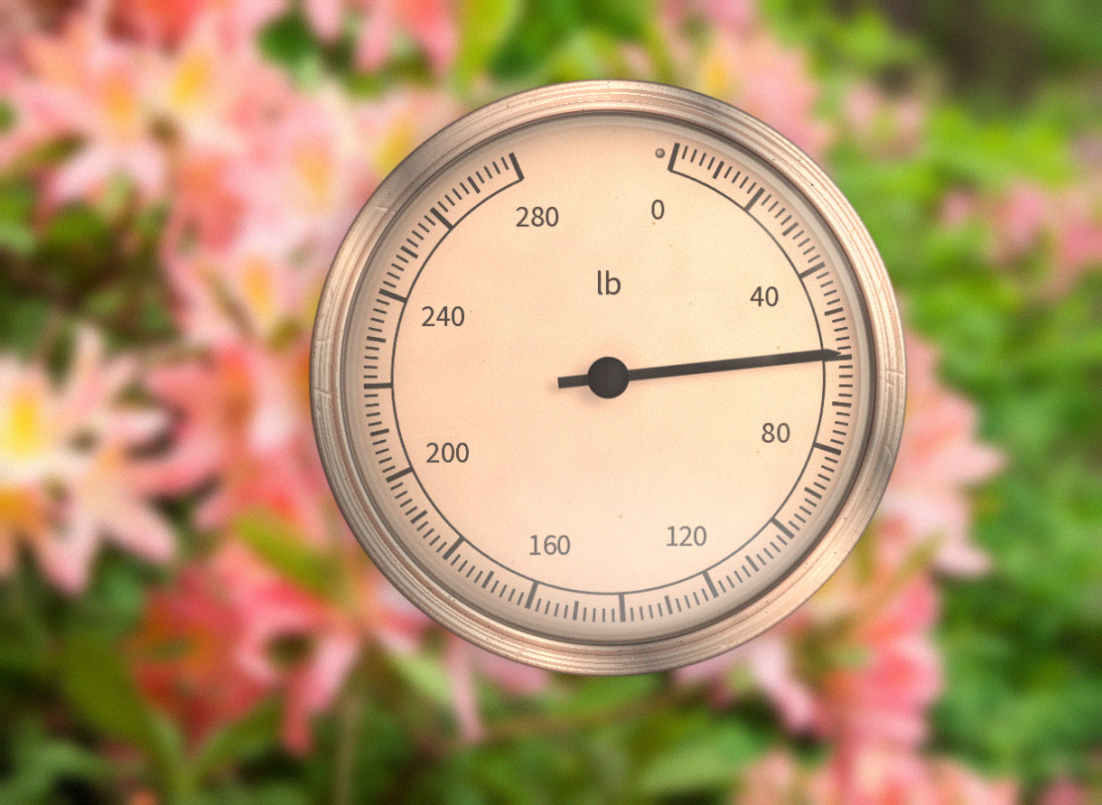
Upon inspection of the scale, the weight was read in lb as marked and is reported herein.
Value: 59 lb
